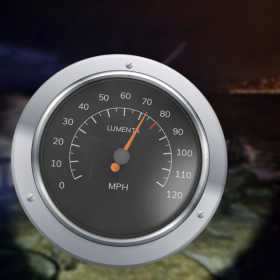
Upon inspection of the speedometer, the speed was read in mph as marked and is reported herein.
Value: 72.5 mph
